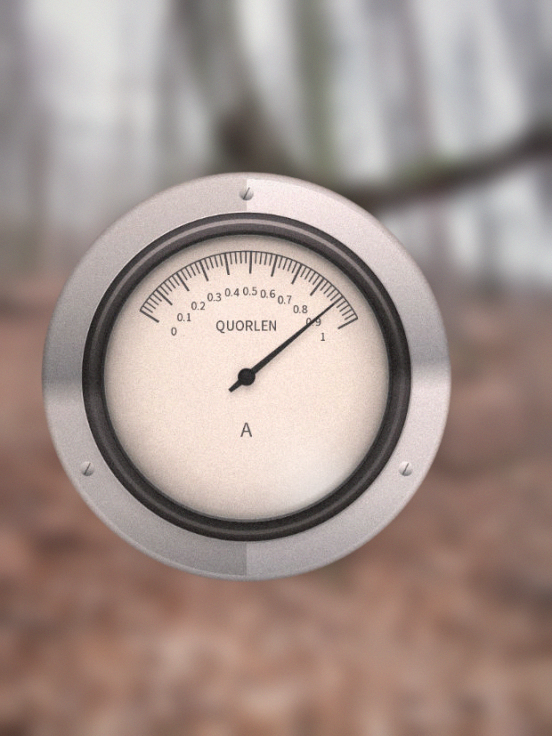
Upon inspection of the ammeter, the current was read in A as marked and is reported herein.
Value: 0.9 A
